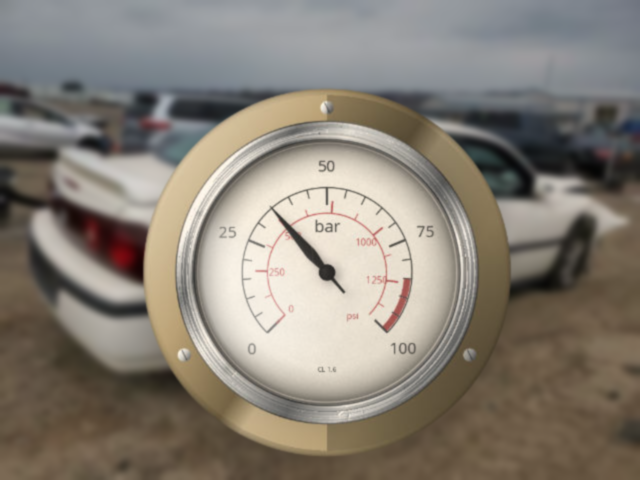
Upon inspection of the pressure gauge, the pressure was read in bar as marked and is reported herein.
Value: 35 bar
